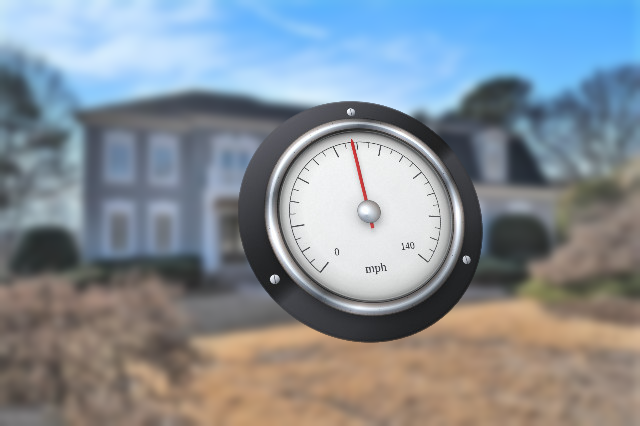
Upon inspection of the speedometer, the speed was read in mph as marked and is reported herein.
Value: 67.5 mph
